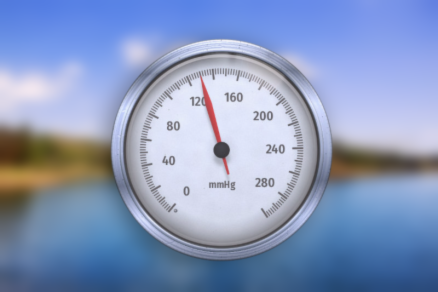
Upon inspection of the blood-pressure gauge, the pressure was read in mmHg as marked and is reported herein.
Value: 130 mmHg
